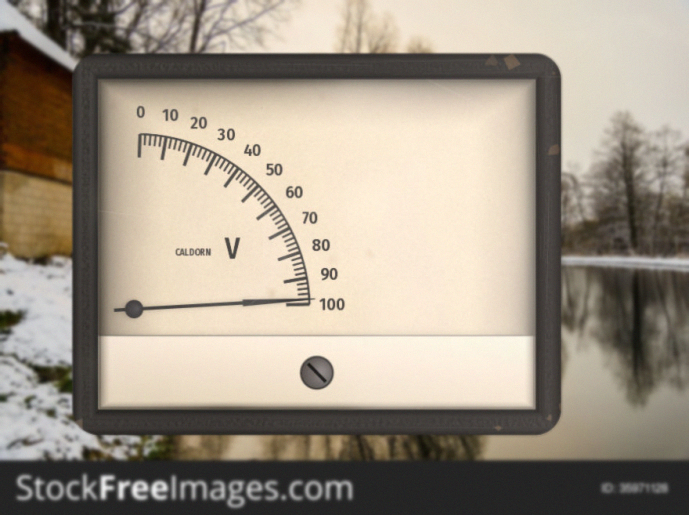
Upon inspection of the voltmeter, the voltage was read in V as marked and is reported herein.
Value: 98 V
